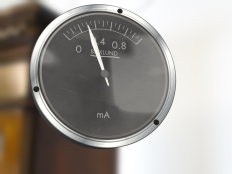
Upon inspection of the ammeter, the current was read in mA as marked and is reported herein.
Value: 0.3 mA
